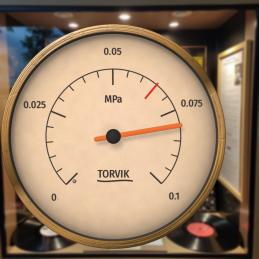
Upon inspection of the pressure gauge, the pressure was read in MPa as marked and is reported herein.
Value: 0.08 MPa
